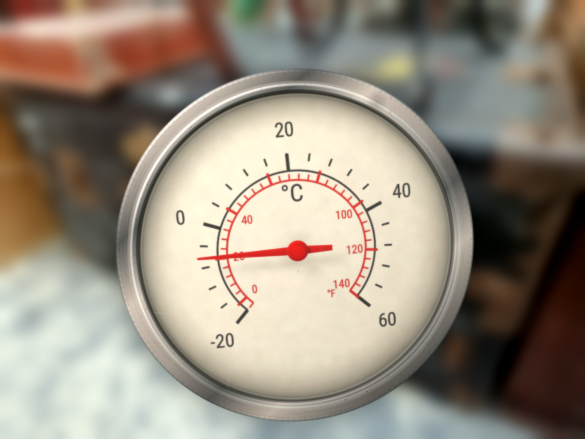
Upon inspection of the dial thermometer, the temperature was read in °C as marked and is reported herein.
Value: -6 °C
